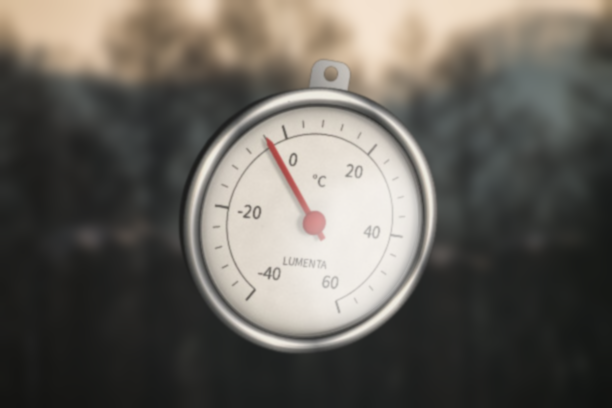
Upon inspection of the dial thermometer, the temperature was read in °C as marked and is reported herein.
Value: -4 °C
